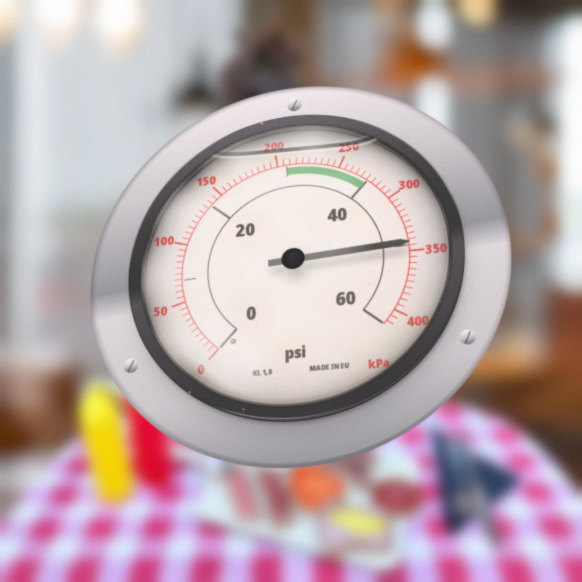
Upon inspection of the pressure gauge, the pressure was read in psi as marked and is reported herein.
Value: 50 psi
